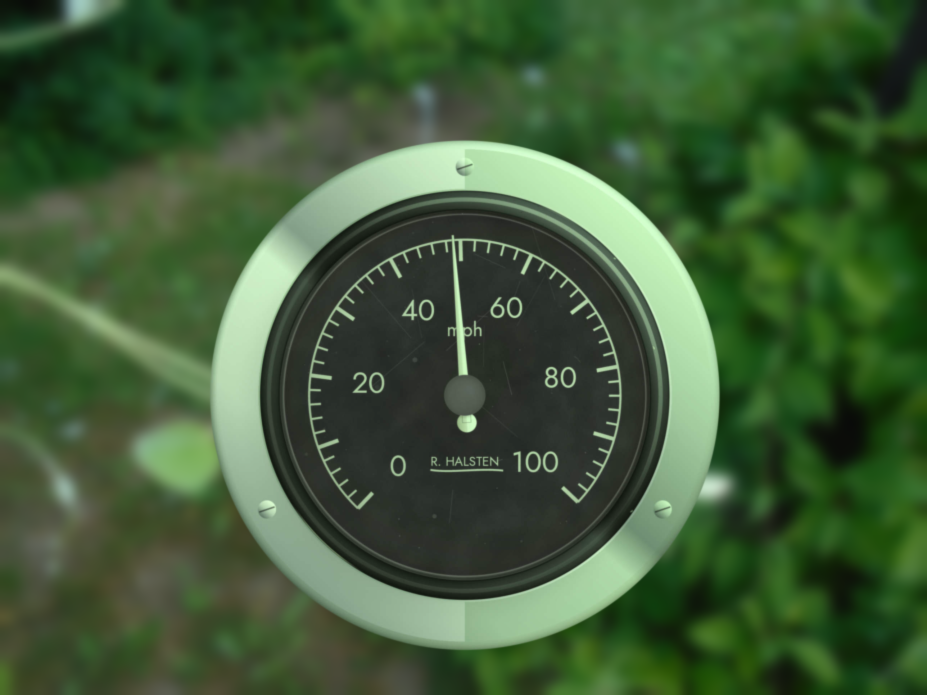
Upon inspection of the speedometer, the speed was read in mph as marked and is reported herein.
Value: 49 mph
